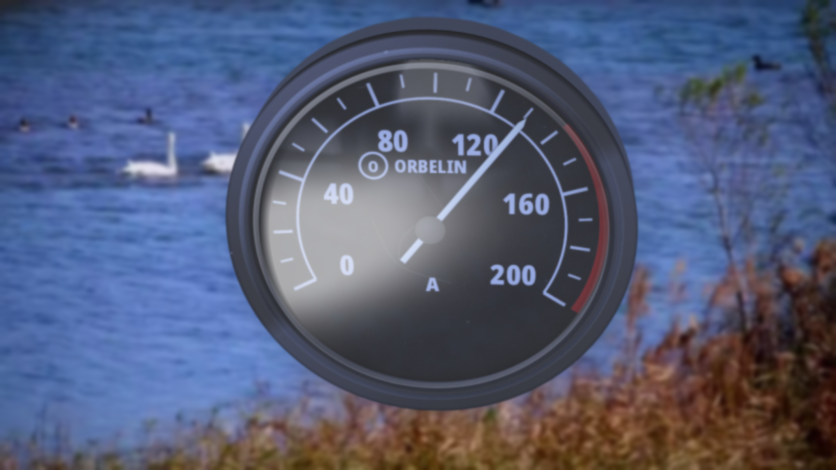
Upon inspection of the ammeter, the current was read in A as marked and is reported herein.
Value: 130 A
